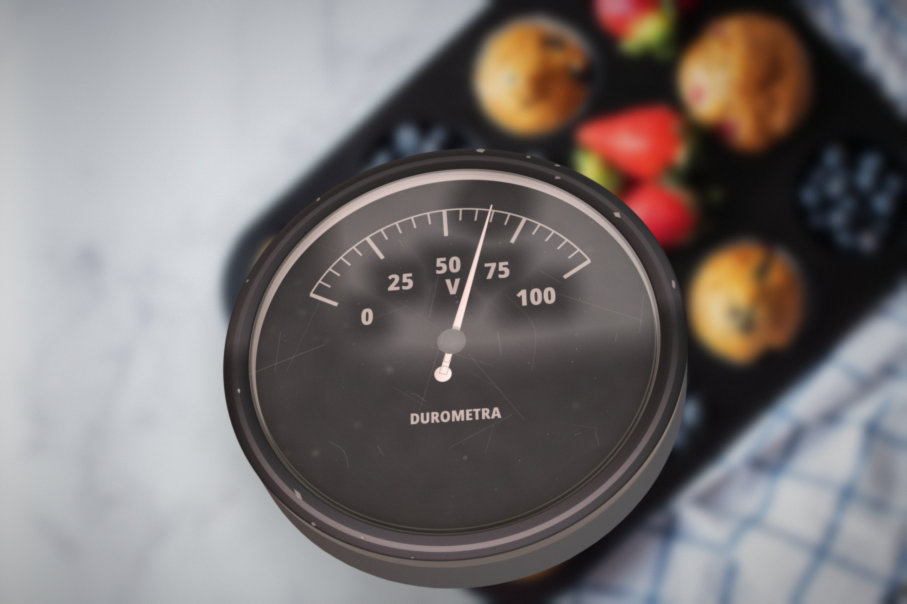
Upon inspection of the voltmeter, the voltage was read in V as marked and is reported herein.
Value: 65 V
